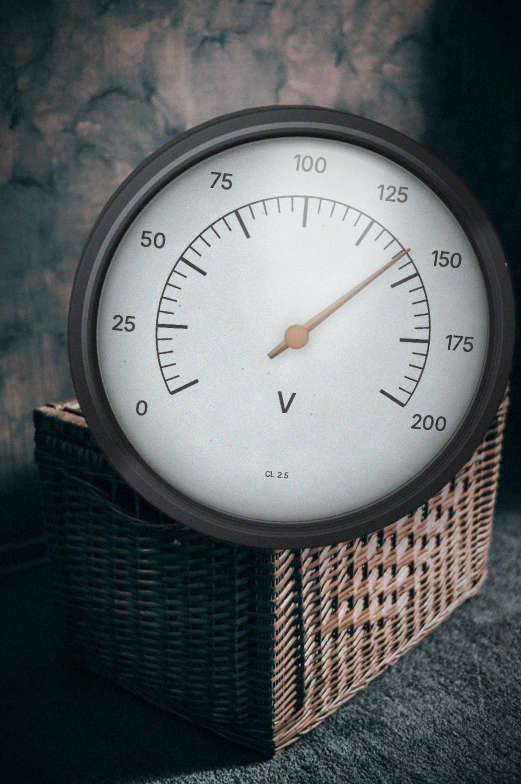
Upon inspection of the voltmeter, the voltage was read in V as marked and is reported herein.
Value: 140 V
